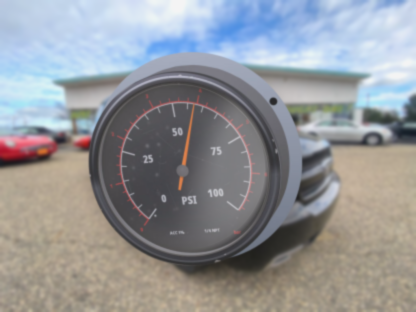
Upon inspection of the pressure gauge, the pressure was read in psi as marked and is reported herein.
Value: 57.5 psi
